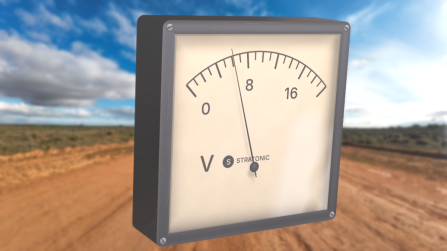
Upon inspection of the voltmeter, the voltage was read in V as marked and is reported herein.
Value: 6 V
